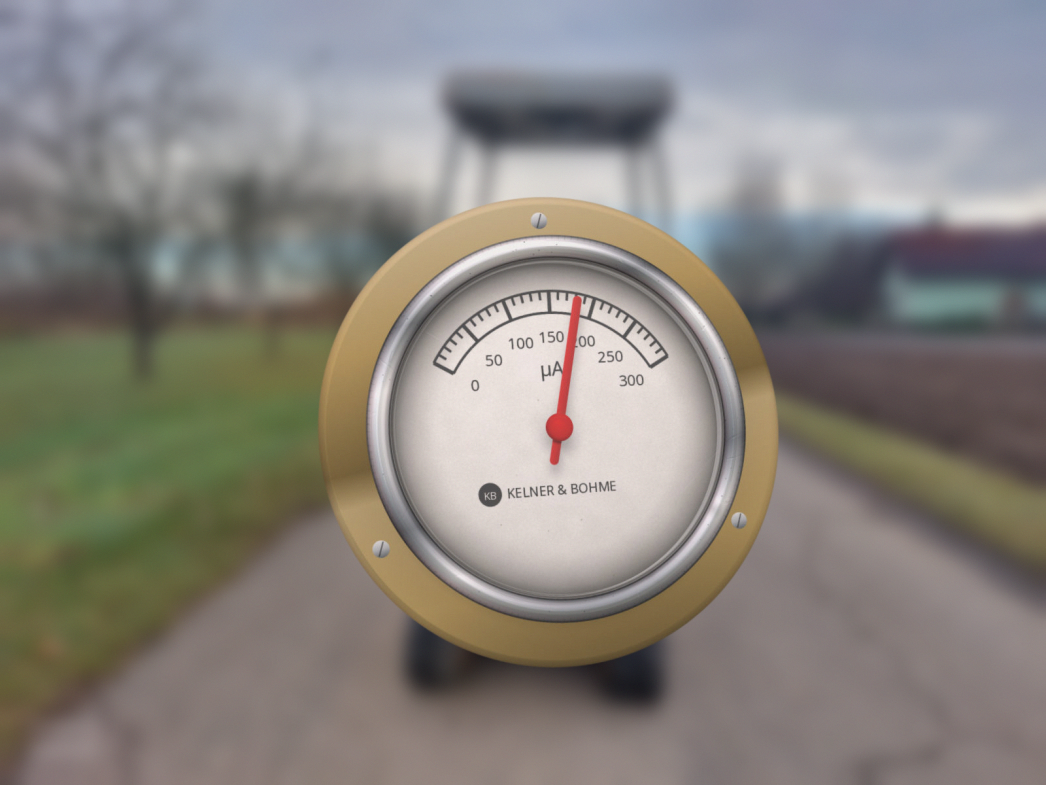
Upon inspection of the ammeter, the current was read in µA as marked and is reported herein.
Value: 180 µA
